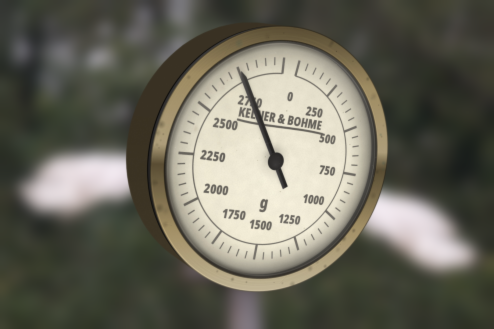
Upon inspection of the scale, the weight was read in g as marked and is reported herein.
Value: 2750 g
